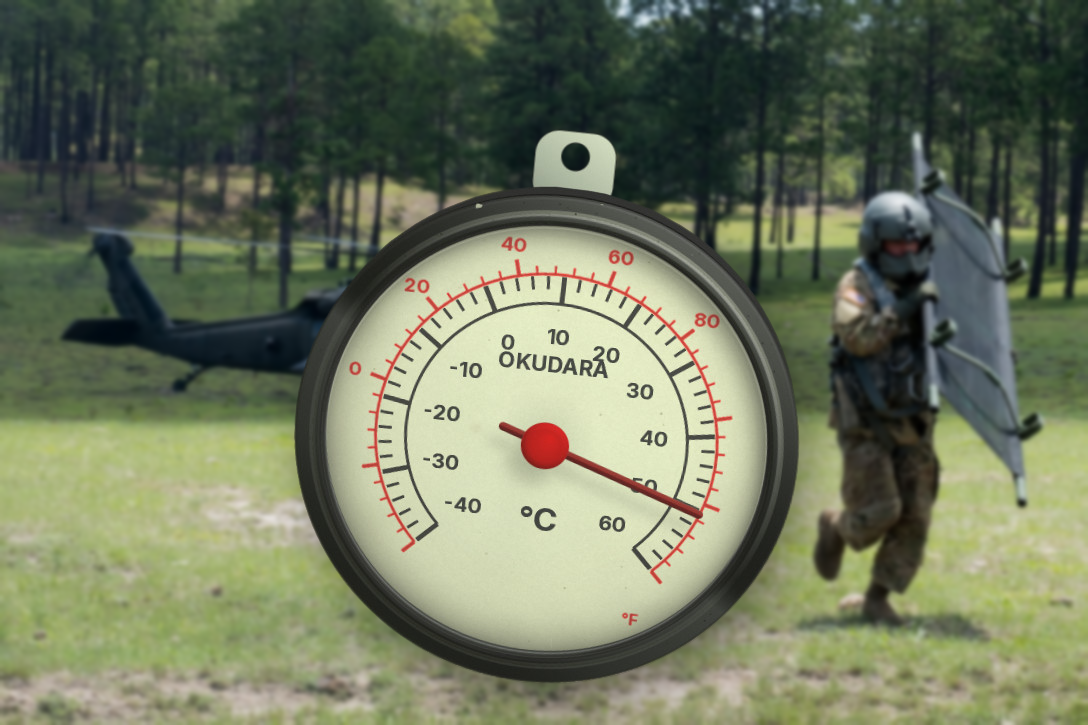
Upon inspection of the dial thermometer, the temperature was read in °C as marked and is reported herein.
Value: 50 °C
